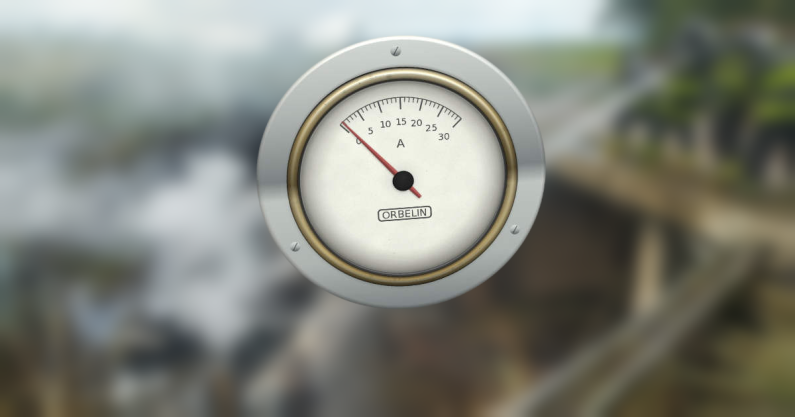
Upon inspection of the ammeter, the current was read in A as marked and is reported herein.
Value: 1 A
